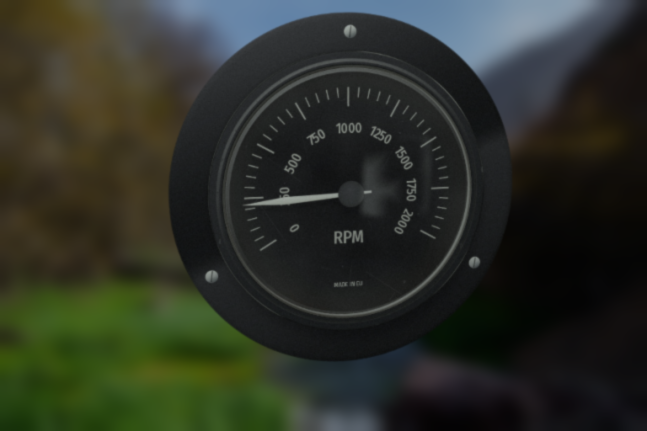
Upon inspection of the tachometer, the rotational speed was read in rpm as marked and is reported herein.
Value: 225 rpm
